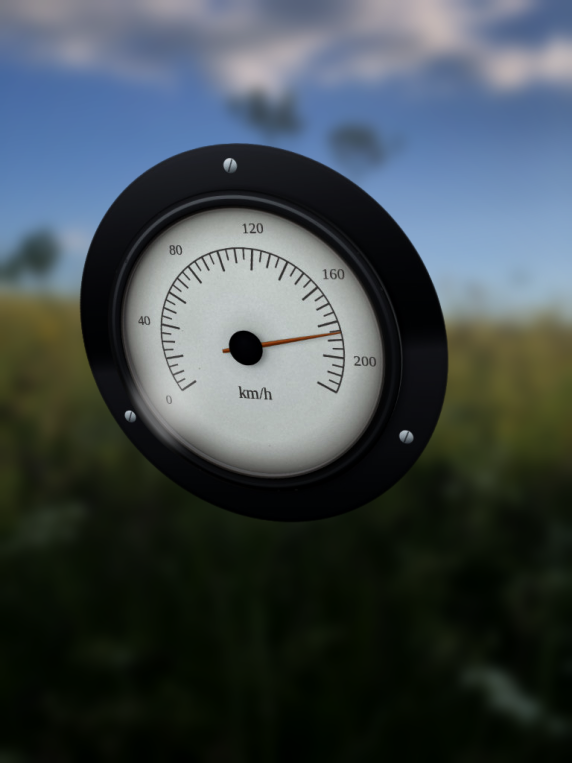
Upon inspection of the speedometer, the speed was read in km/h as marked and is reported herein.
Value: 185 km/h
